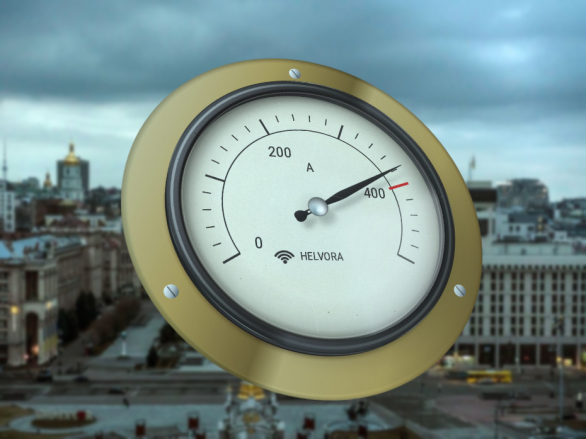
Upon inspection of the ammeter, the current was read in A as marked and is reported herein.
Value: 380 A
